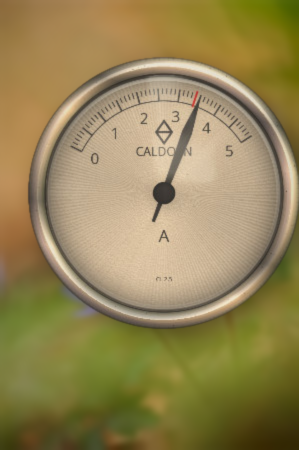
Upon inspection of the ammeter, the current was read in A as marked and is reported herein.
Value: 3.5 A
